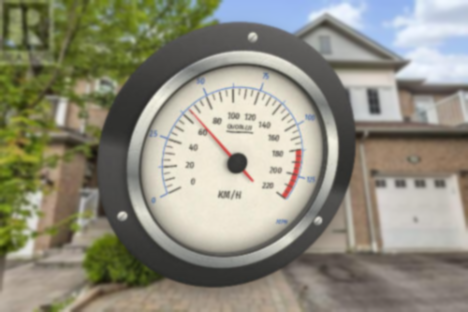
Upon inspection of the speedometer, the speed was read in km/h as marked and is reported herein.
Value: 65 km/h
